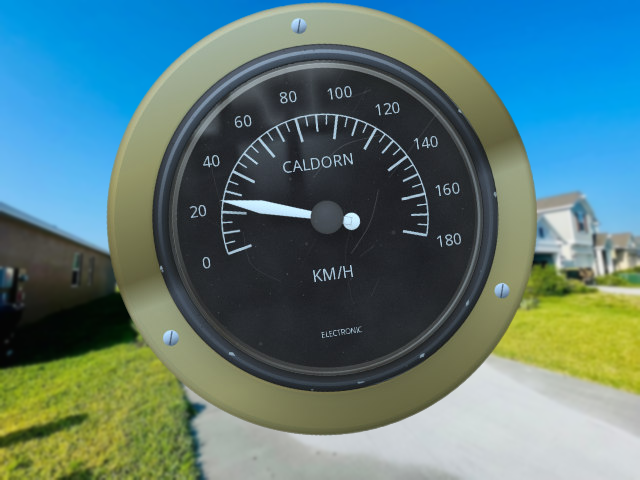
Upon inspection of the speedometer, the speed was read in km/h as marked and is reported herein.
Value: 25 km/h
